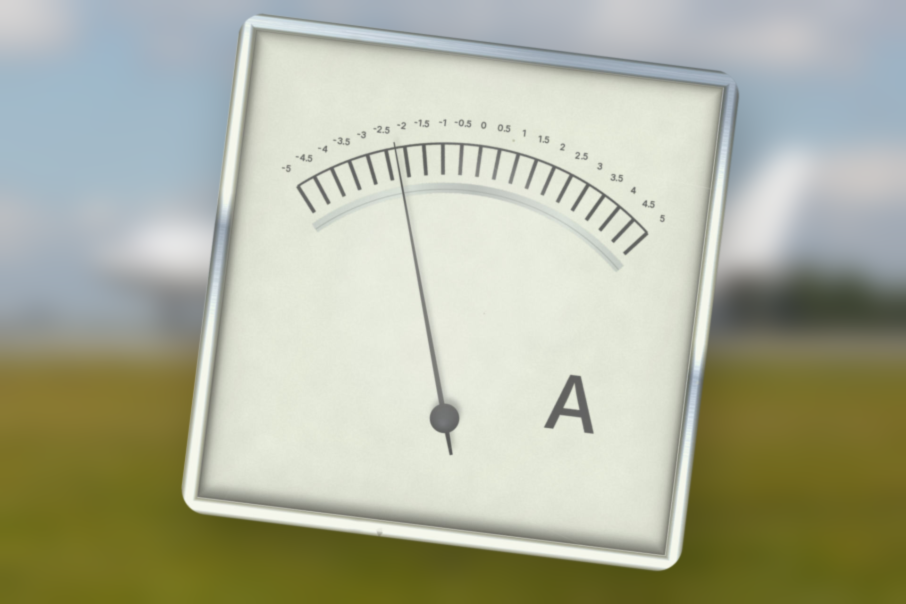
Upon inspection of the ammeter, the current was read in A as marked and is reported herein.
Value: -2.25 A
